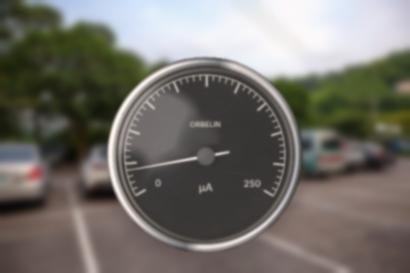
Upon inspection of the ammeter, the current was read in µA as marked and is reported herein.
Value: 20 µA
